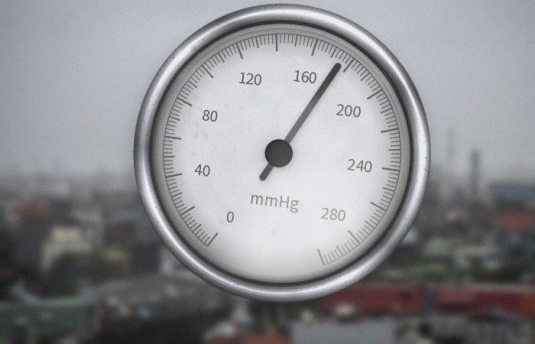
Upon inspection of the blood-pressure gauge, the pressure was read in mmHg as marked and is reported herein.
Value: 176 mmHg
